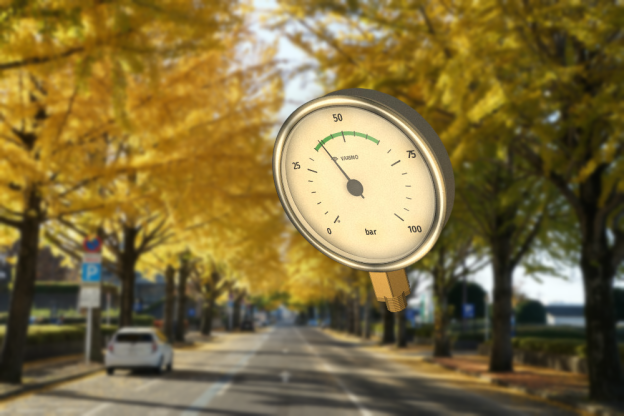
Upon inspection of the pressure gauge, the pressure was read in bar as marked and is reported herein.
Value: 40 bar
